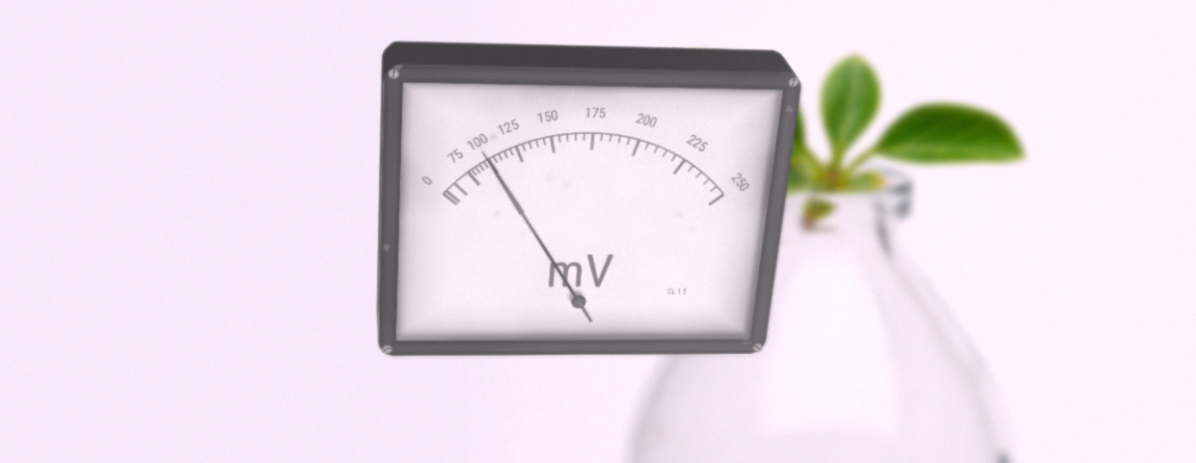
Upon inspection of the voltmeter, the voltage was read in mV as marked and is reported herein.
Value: 100 mV
